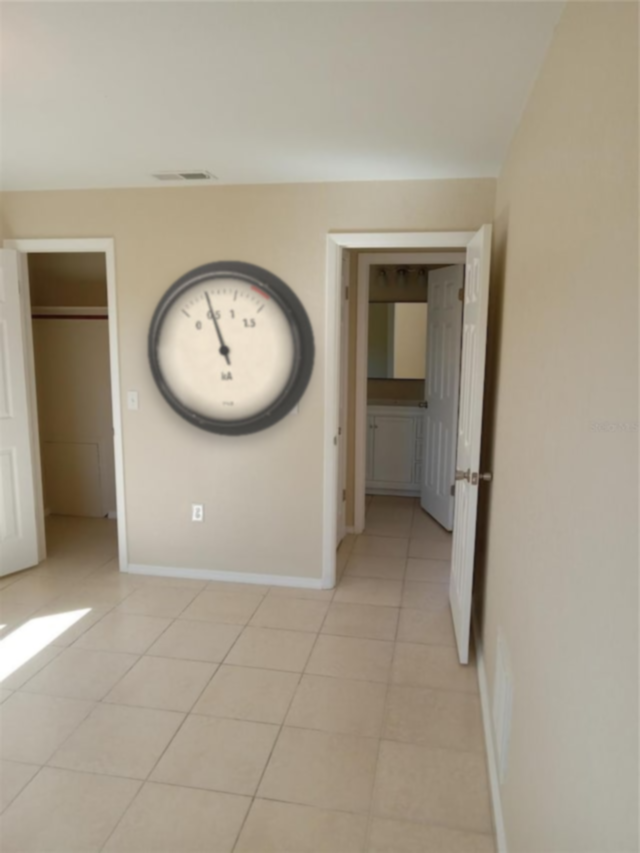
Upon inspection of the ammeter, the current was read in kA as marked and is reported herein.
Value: 0.5 kA
